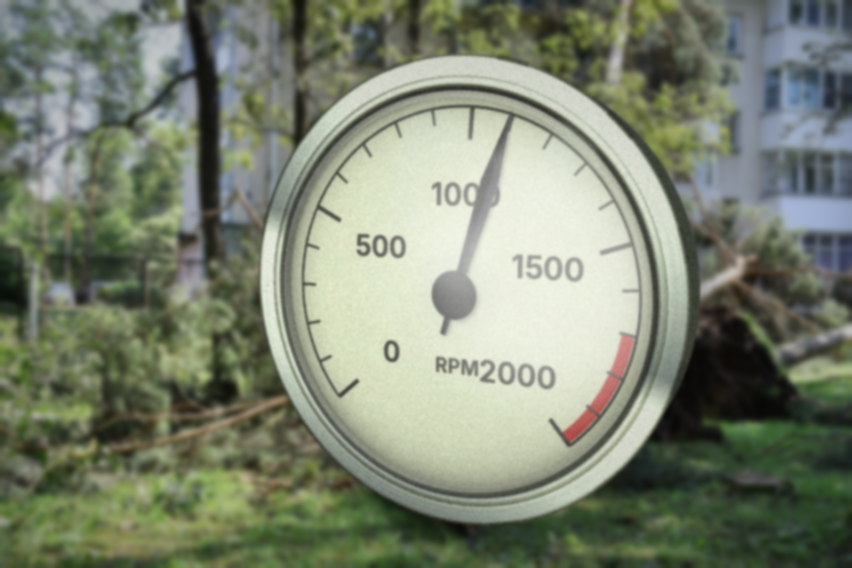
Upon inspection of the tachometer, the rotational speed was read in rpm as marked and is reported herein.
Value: 1100 rpm
